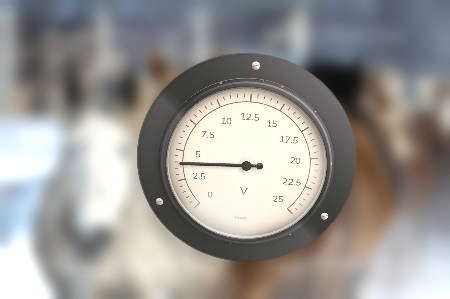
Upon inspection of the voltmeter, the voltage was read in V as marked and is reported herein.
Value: 4 V
